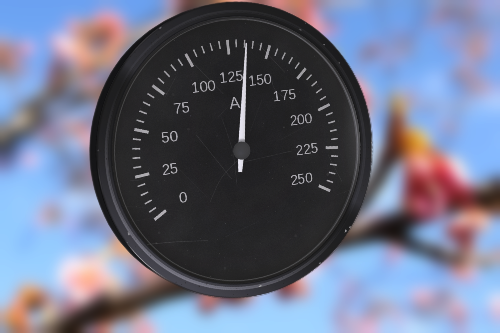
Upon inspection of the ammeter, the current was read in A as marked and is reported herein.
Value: 135 A
